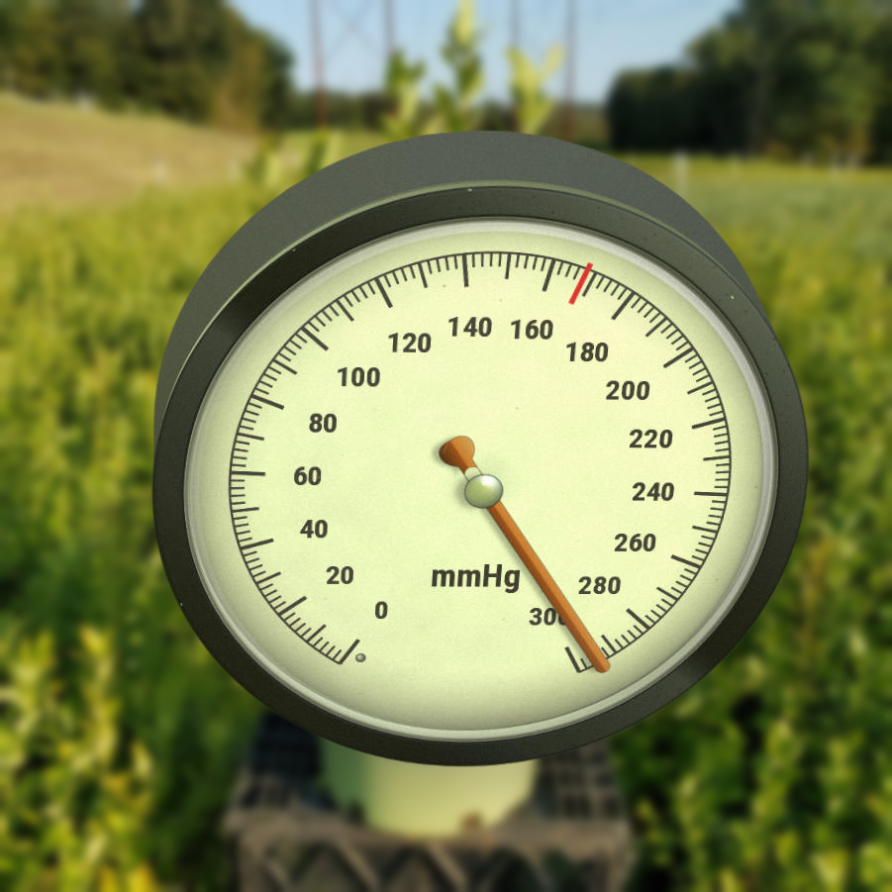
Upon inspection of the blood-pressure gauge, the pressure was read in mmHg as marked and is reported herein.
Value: 294 mmHg
